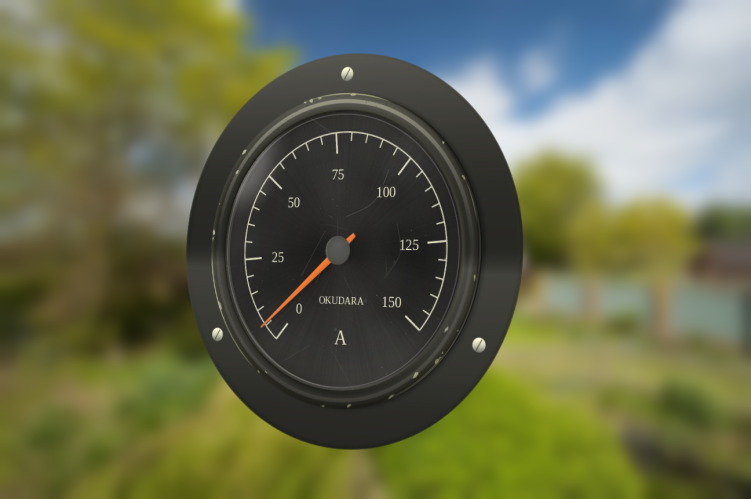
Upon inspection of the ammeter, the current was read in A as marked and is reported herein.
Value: 5 A
